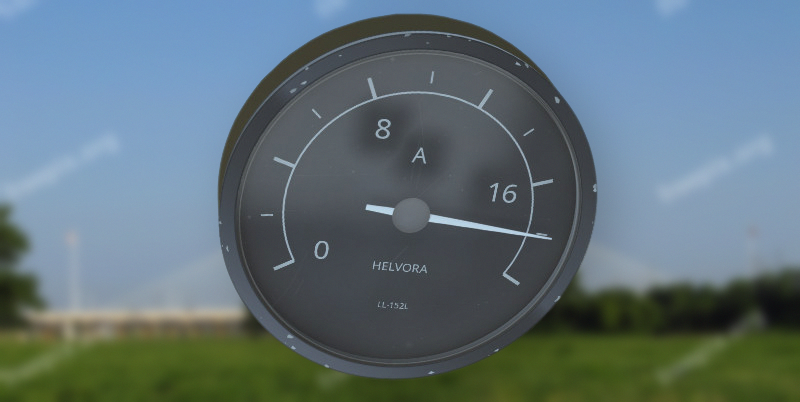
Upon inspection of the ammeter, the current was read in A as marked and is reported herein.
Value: 18 A
